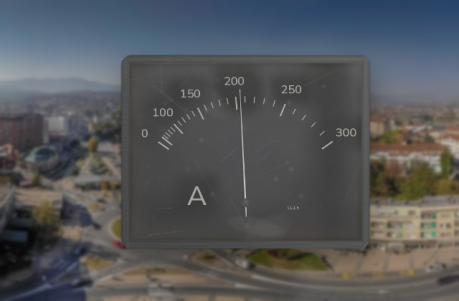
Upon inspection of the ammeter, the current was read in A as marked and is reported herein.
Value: 205 A
